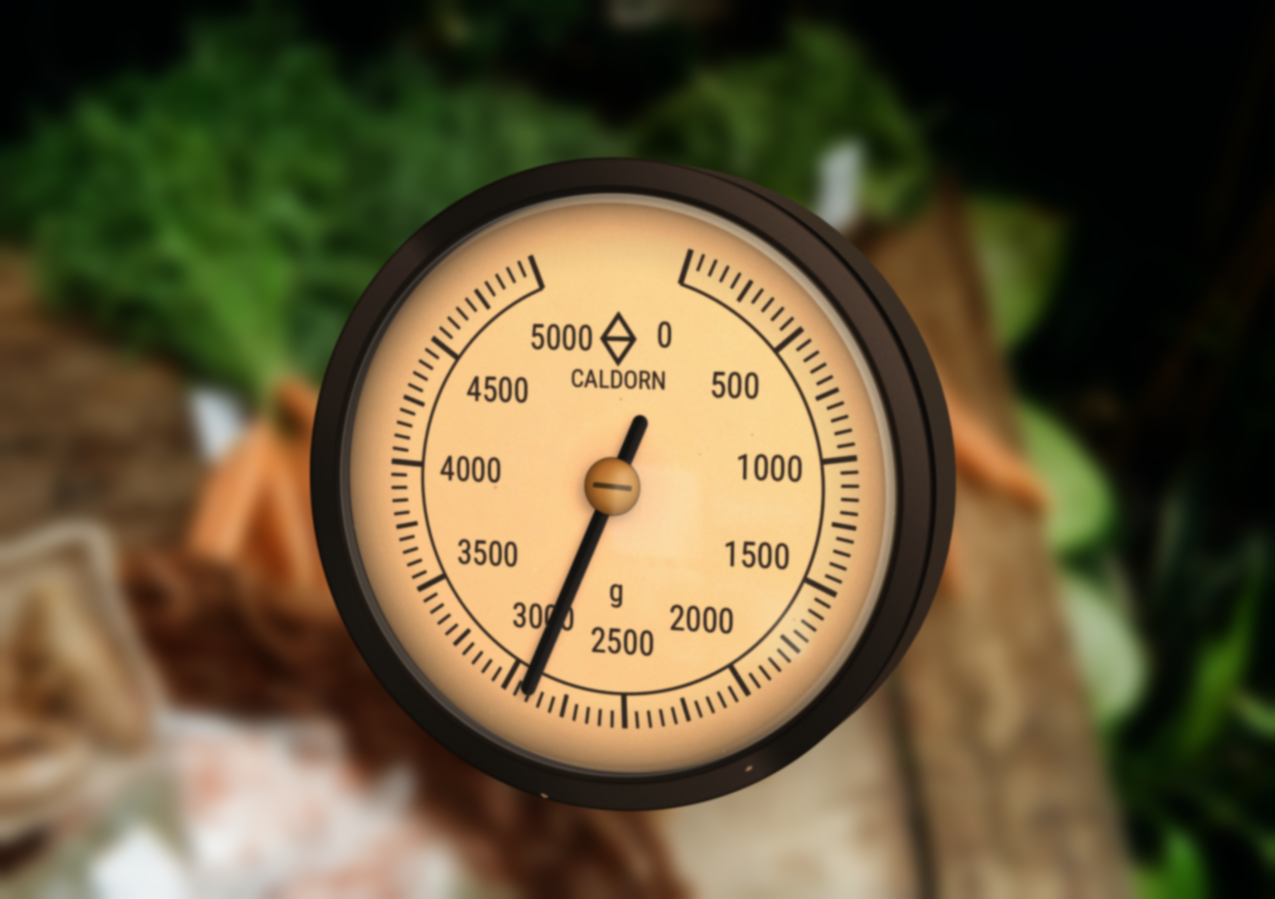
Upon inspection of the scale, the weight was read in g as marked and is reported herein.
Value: 2900 g
